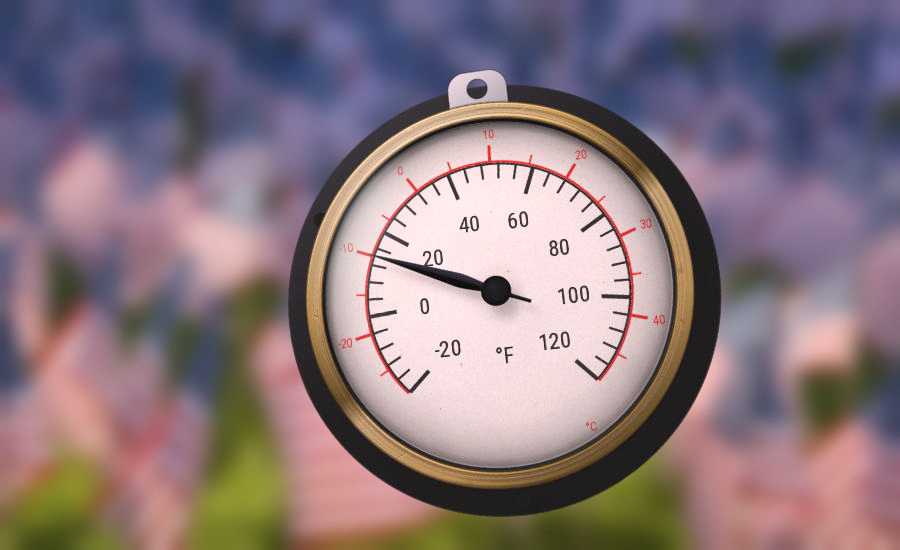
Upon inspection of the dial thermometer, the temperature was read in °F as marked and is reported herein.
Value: 14 °F
